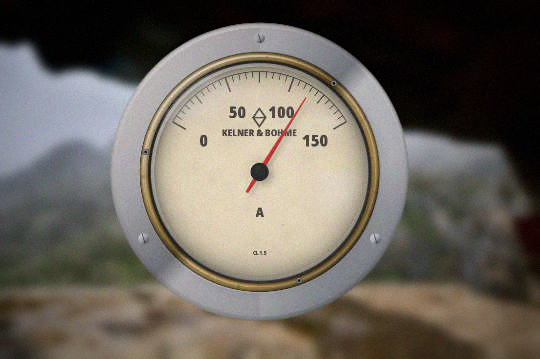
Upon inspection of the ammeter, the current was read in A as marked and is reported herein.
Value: 115 A
